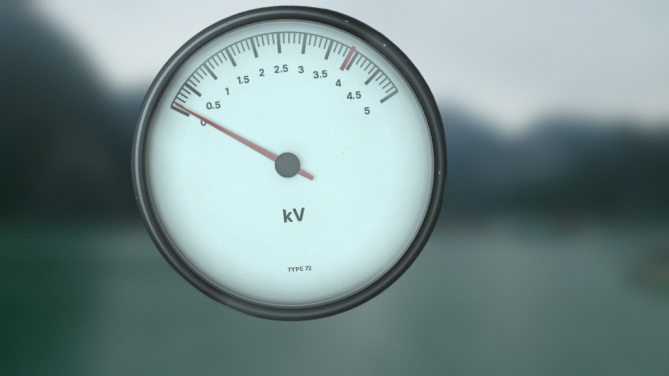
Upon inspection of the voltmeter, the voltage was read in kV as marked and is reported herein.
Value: 0.1 kV
